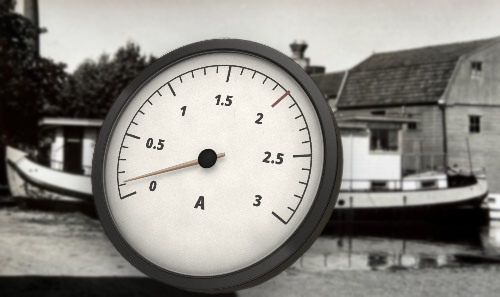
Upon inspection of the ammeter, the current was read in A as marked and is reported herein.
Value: 0.1 A
